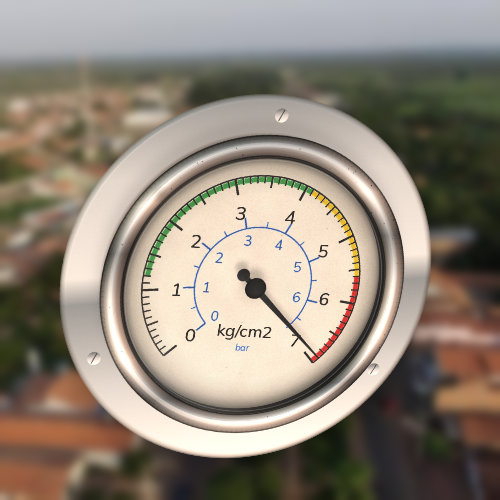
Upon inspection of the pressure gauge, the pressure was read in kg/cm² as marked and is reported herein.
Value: 6.9 kg/cm²
